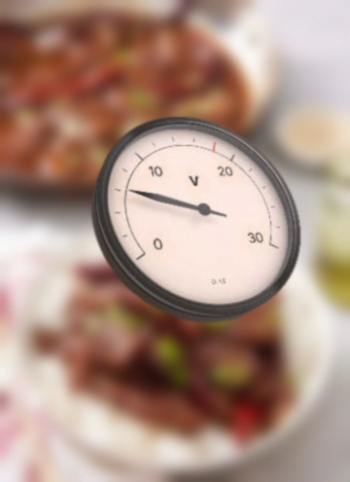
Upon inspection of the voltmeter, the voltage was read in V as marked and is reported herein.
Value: 6 V
